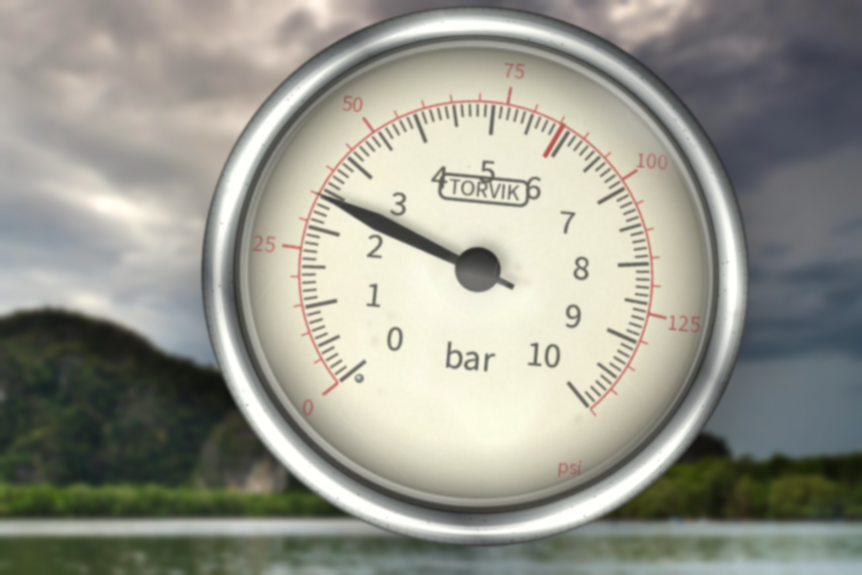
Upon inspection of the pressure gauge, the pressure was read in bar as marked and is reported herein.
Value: 2.4 bar
